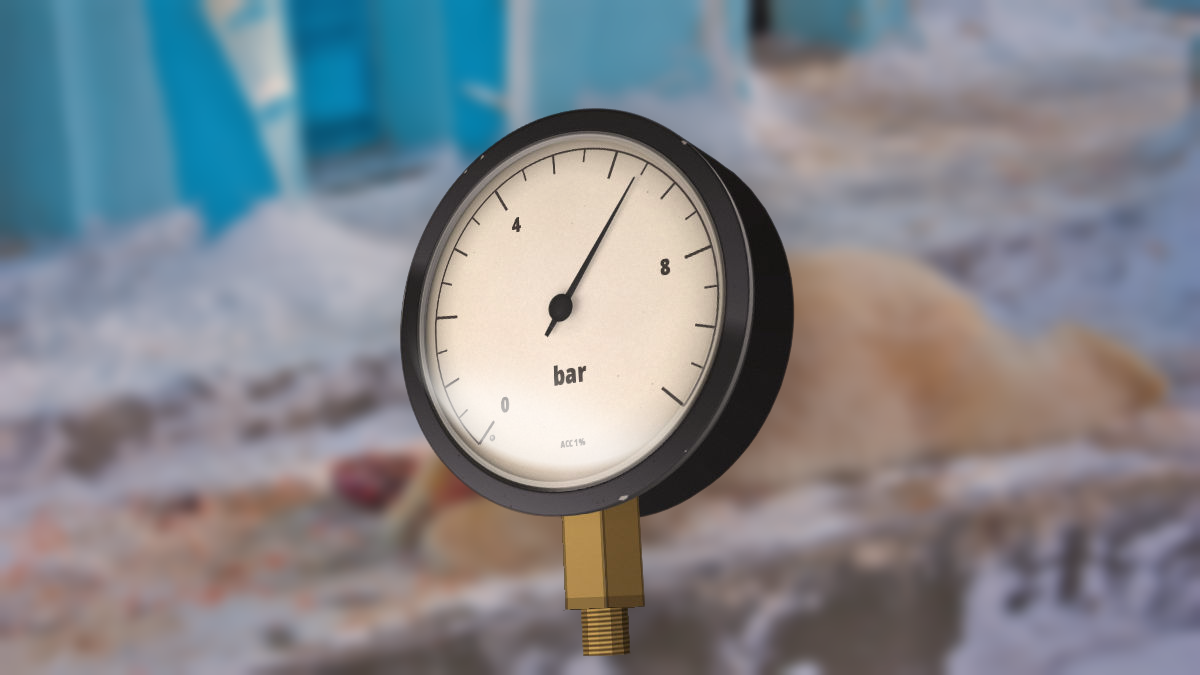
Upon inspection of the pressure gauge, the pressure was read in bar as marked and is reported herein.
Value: 6.5 bar
